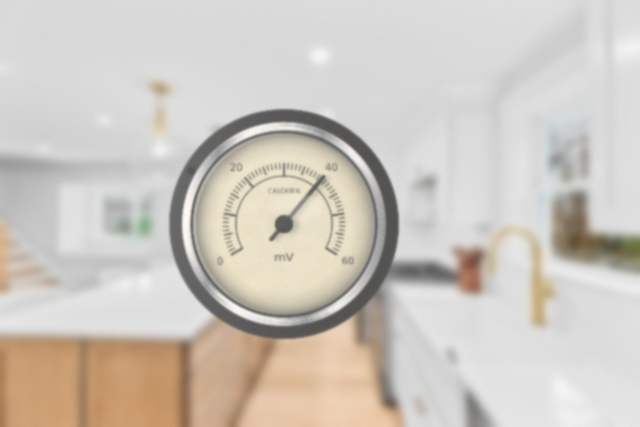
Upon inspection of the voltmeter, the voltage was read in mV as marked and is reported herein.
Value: 40 mV
